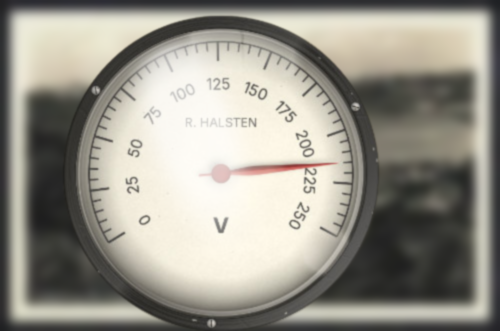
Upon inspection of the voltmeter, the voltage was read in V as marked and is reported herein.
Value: 215 V
